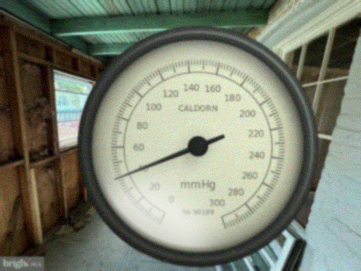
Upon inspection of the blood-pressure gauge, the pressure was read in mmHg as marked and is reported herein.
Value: 40 mmHg
